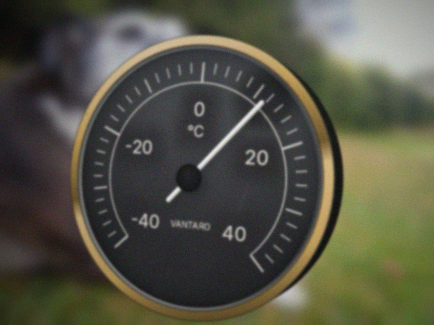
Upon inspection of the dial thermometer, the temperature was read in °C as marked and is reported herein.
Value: 12 °C
